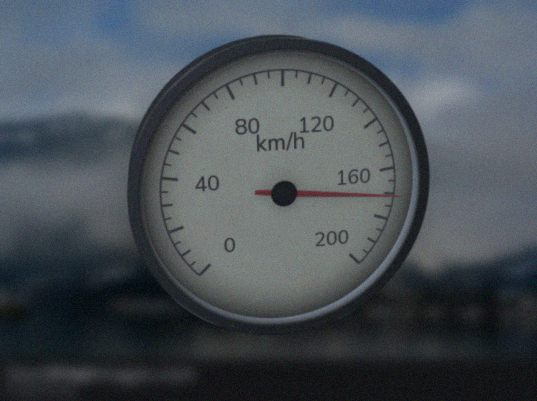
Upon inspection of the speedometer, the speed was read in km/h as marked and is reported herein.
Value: 170 km/h
